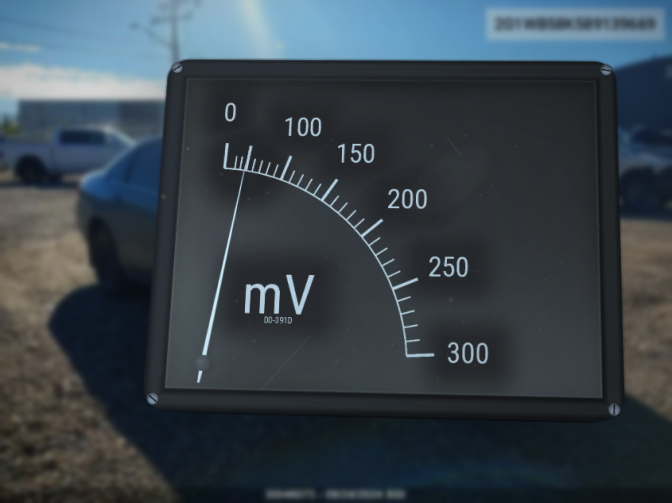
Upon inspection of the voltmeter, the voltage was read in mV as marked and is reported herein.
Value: 50 mV
